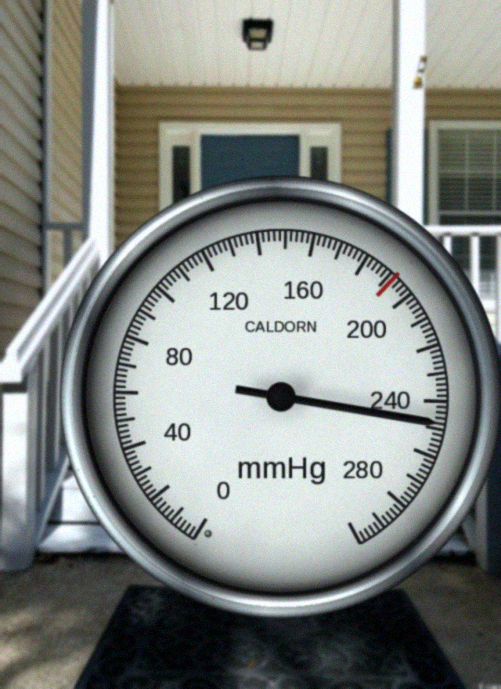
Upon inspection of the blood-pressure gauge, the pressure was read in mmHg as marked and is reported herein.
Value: 248 mmHg
